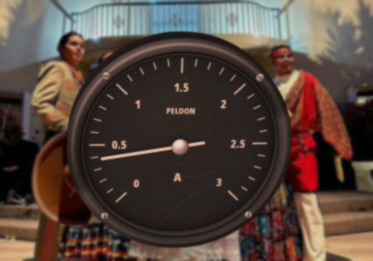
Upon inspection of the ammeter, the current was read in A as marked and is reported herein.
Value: 0.4 A
